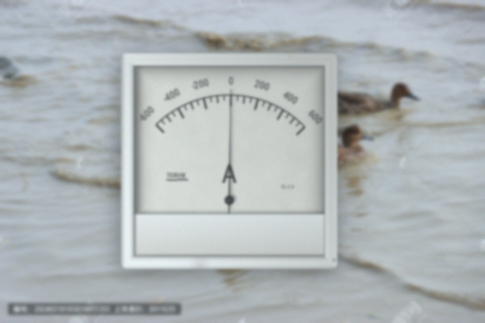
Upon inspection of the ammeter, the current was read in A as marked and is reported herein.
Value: 0 A
